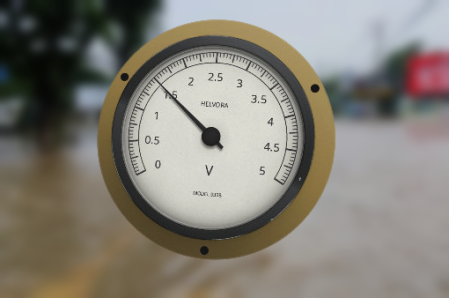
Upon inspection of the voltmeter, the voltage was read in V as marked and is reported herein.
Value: 1.5 V
